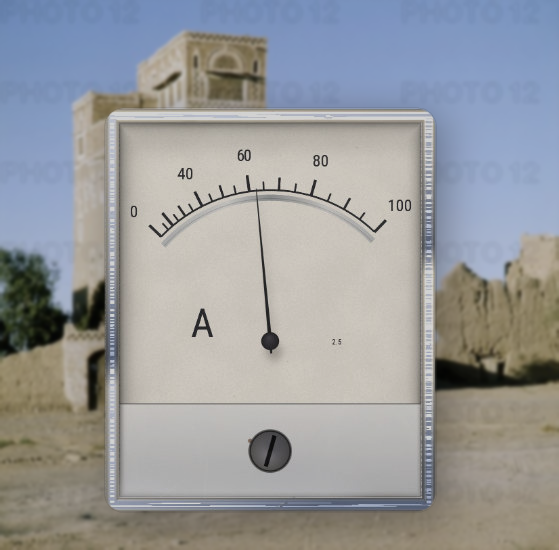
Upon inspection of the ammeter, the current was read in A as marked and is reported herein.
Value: 62.5 A
